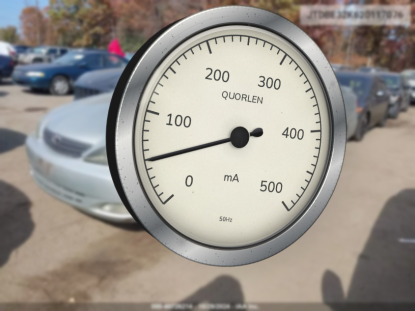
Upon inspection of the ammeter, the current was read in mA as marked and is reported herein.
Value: 50 mA
